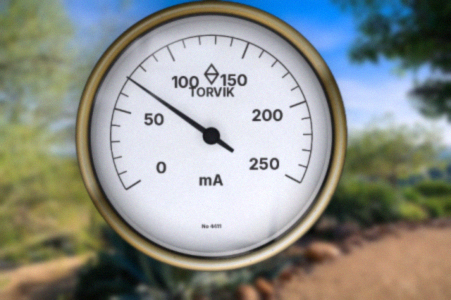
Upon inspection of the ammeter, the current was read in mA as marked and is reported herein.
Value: 70 mA
